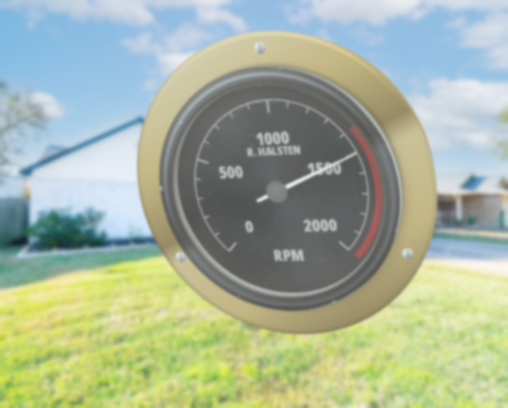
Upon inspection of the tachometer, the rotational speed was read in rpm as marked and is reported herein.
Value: 1500 rpm
